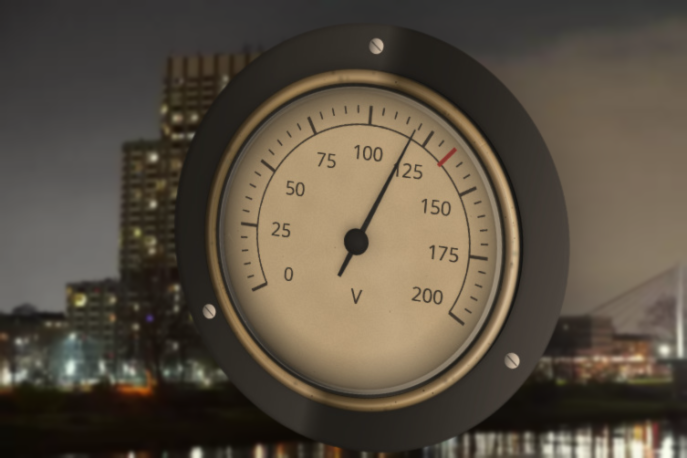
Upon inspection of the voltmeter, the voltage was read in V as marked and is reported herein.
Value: 120 V
